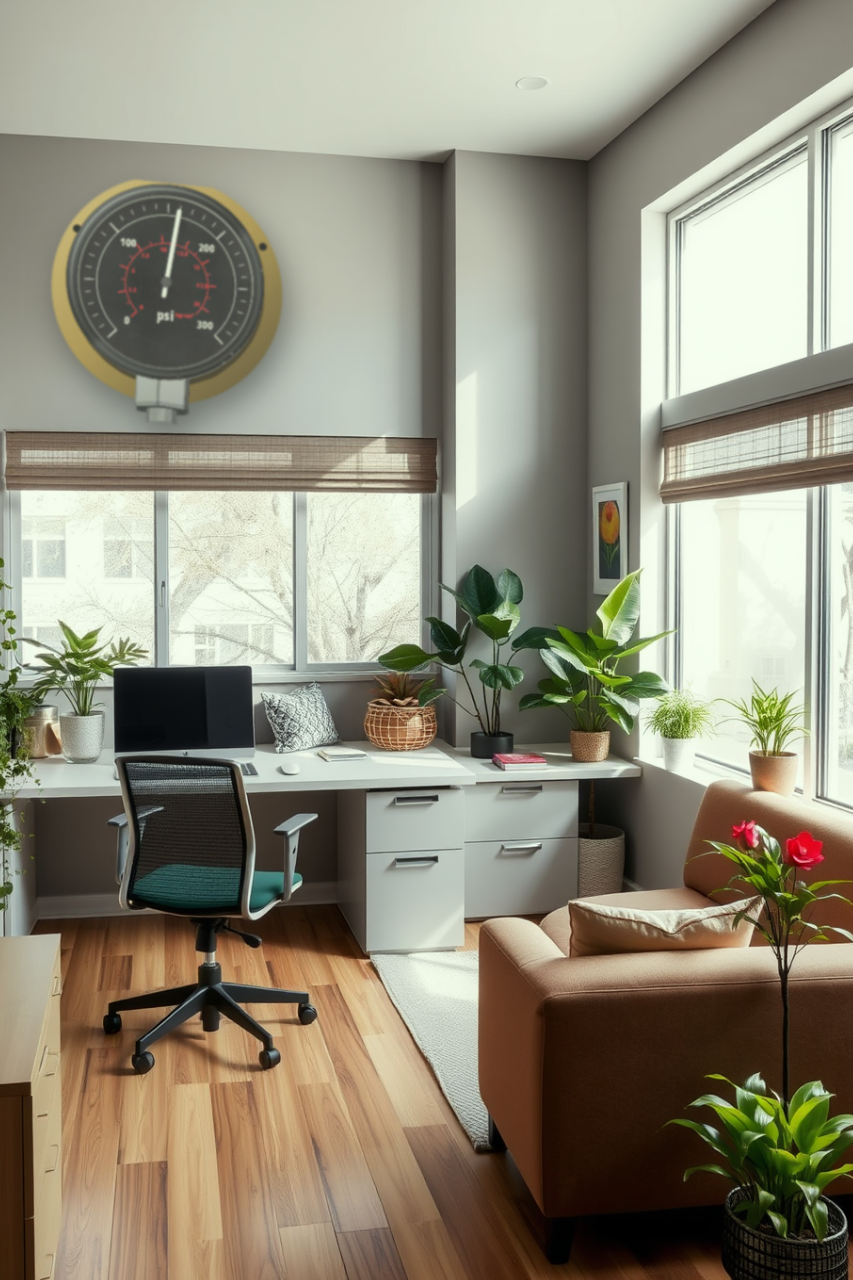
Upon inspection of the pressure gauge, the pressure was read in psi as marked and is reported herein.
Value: 160 psi
